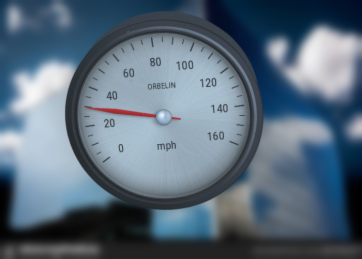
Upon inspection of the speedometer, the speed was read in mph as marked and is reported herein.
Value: 30 mph
